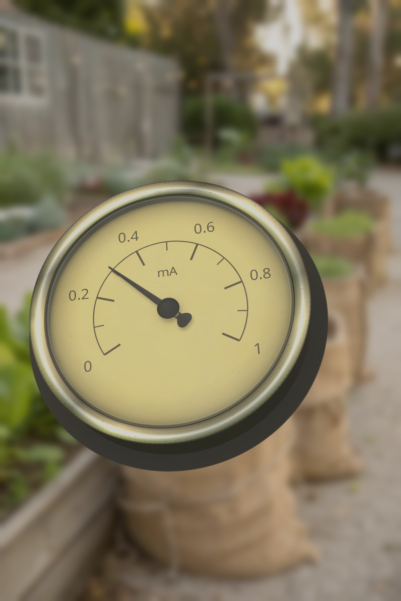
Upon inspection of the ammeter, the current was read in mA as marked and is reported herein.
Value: 0.3 mA
